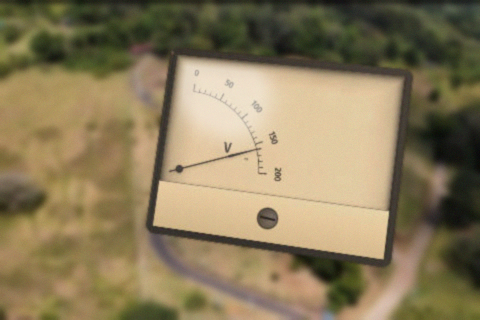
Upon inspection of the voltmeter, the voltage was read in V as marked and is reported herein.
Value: 160 V
